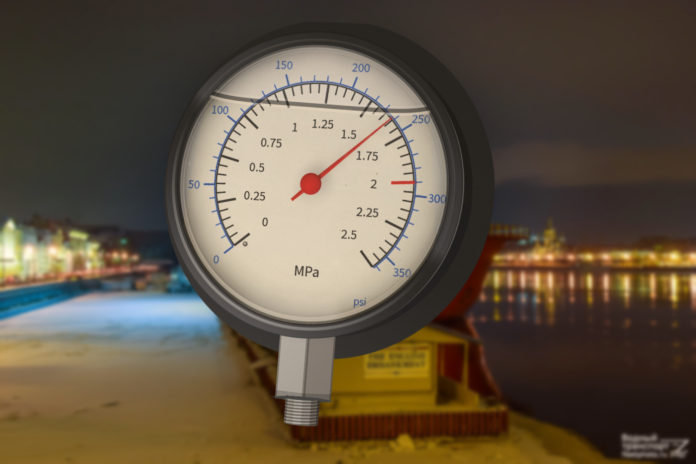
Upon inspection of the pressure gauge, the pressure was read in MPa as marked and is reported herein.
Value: 1.65 MPa
